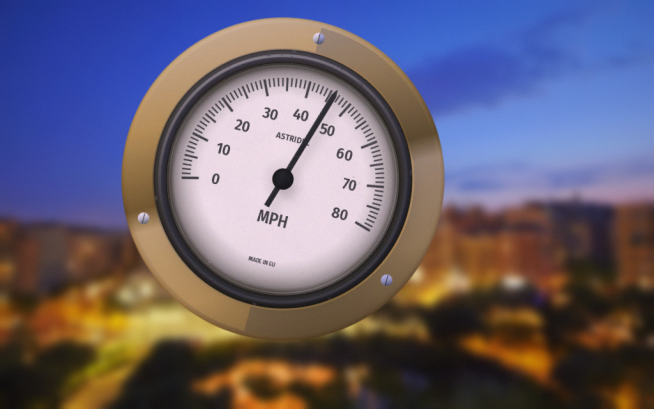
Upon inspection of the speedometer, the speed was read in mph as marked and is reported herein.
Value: 46 mph
